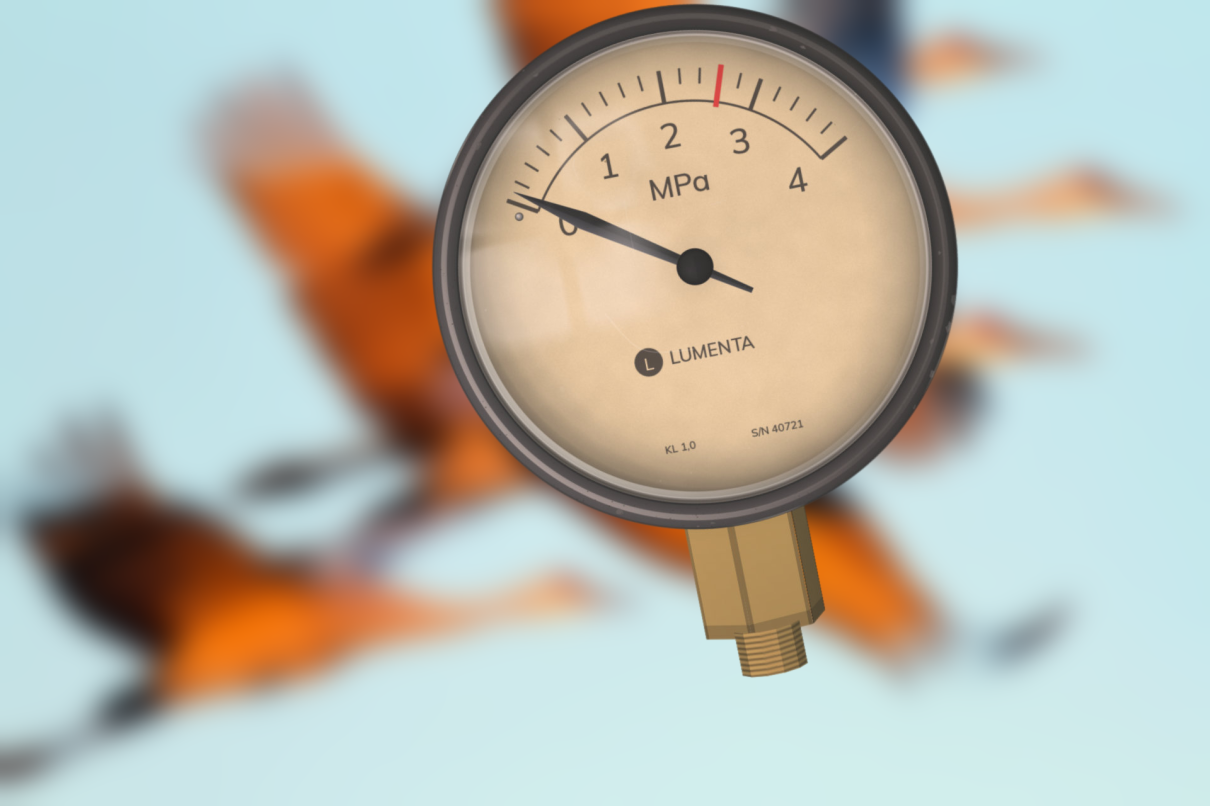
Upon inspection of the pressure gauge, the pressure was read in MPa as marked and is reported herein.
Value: 0.1 MPa
